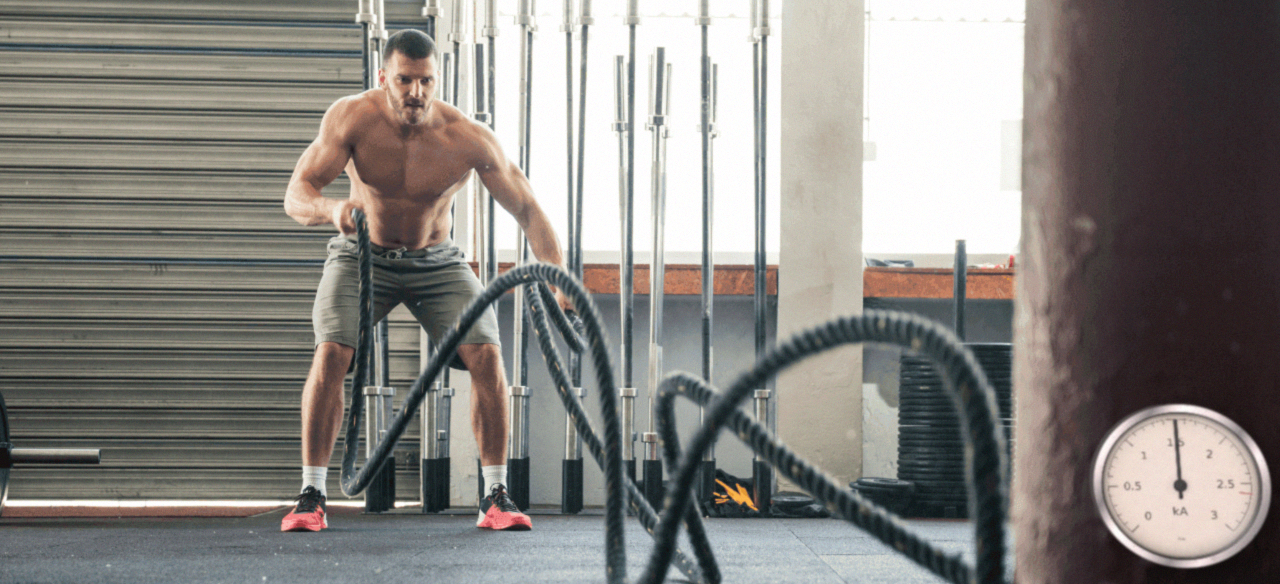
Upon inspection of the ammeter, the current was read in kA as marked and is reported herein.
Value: 1.5 kA
